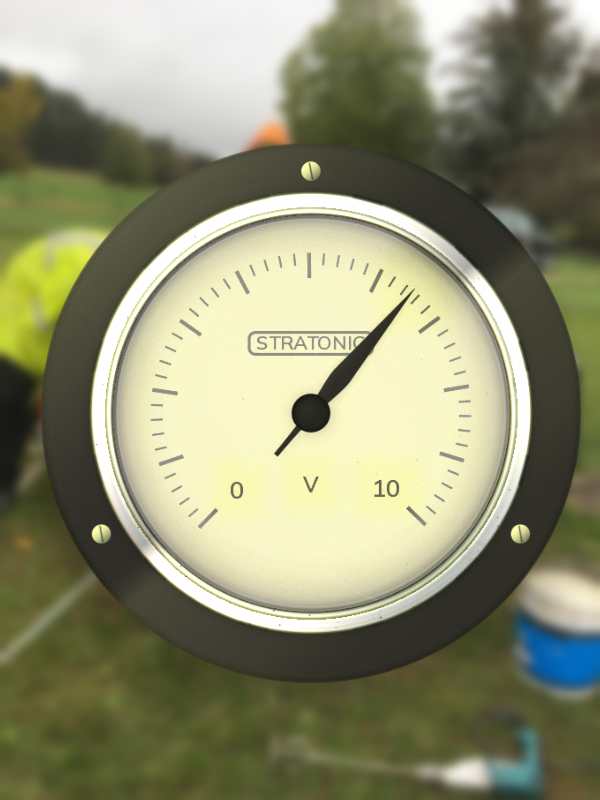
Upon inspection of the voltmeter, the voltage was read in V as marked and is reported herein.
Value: 6.5 V
